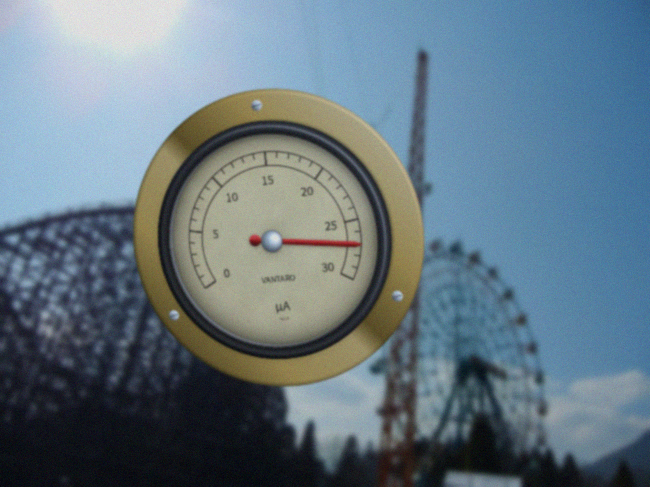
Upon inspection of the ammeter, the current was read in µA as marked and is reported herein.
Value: 27 µA
